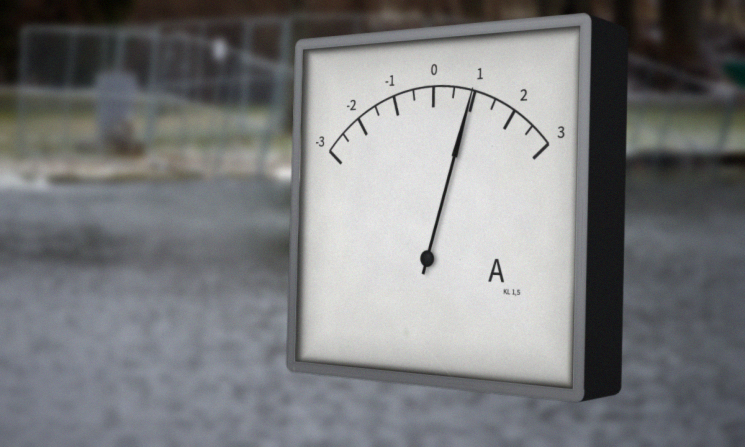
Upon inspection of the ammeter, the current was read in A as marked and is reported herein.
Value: 1 A
